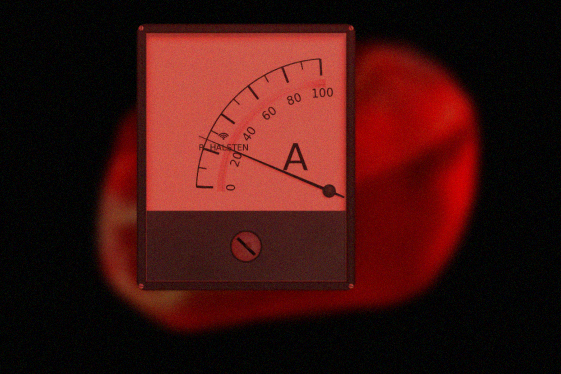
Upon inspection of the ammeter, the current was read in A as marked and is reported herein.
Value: 25 A
